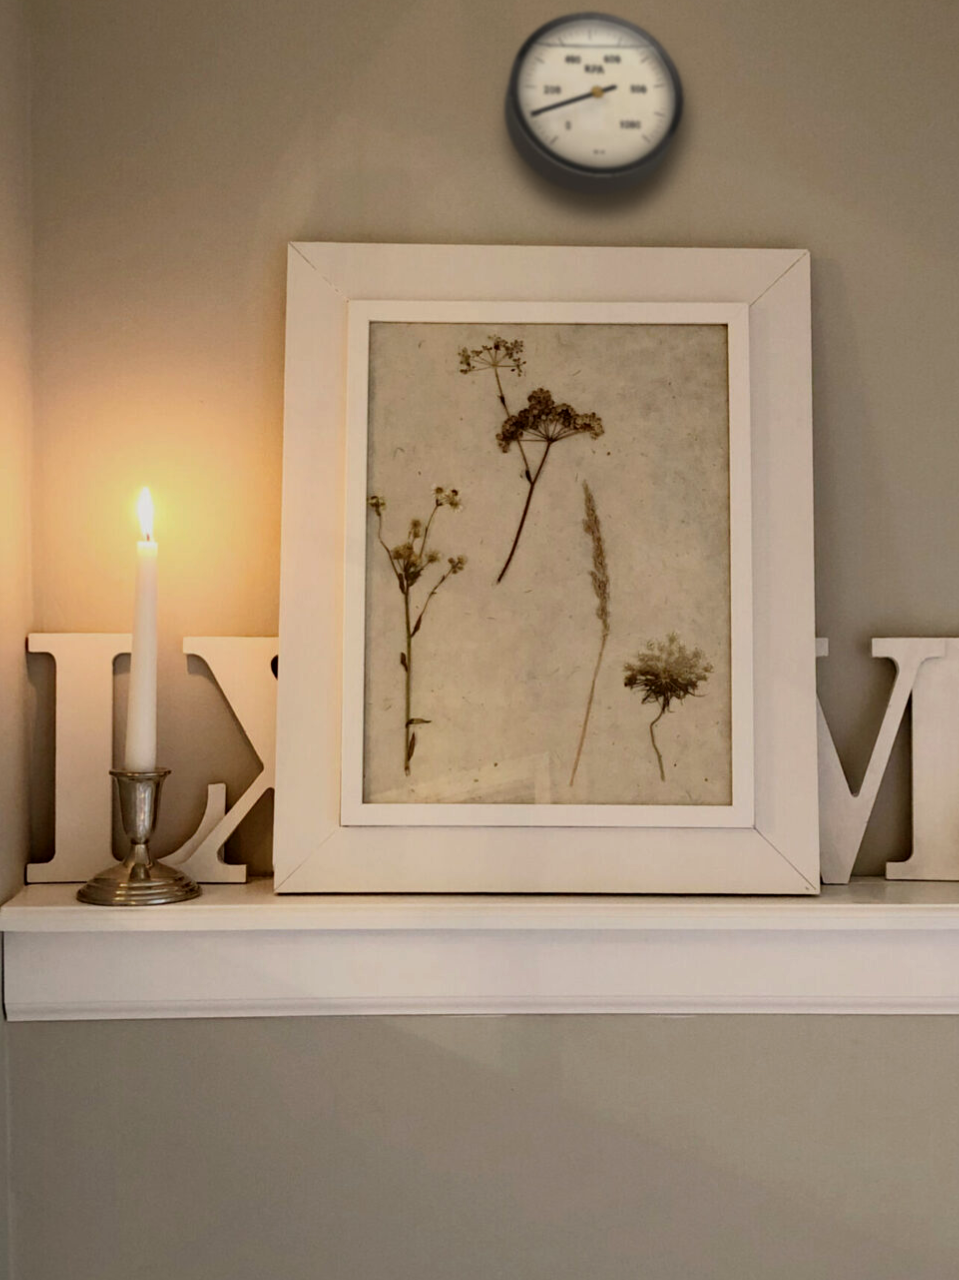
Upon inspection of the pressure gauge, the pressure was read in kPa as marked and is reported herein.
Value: 100 kPa
